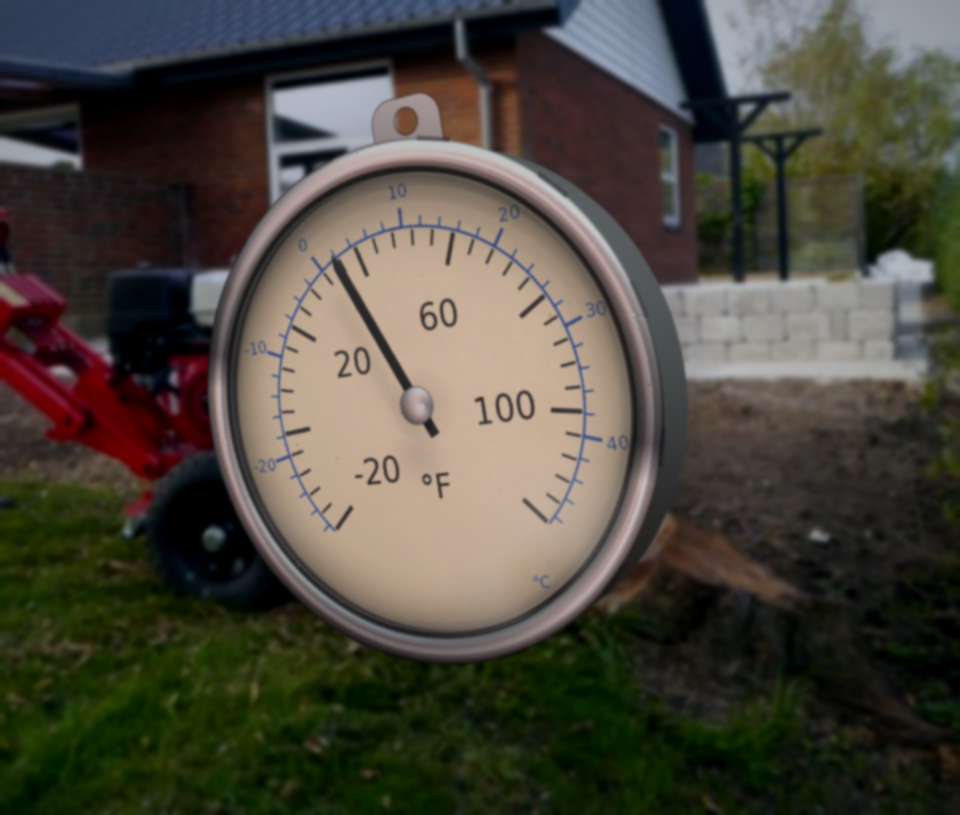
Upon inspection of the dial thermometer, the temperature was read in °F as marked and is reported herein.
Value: 36 °F
